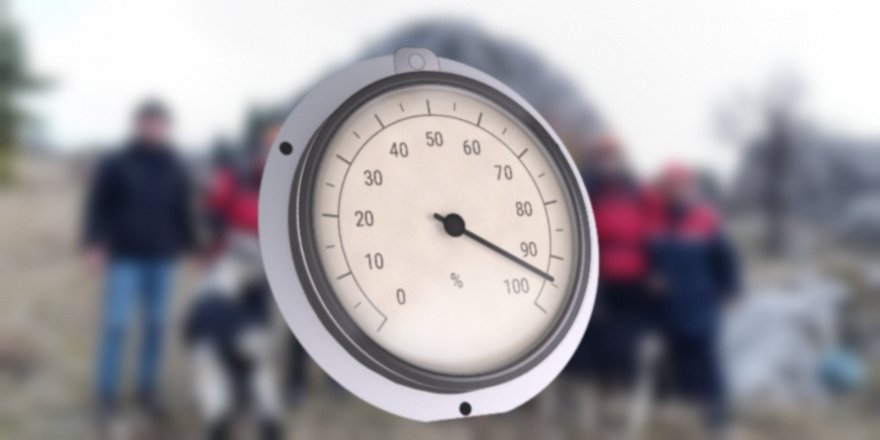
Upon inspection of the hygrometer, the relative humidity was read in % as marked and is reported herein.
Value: 95 %
